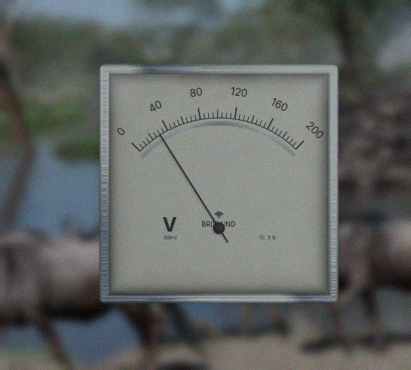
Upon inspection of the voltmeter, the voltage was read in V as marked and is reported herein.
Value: 30 V
